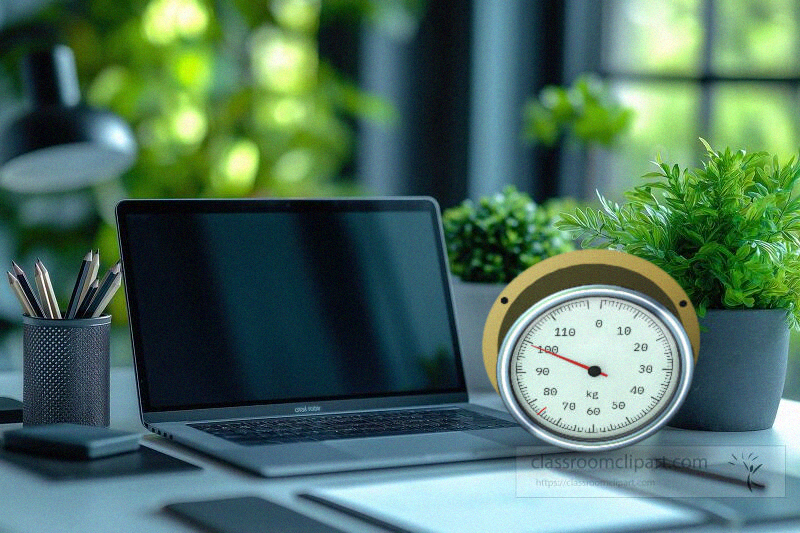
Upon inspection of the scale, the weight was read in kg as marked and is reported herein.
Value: 100 kg
